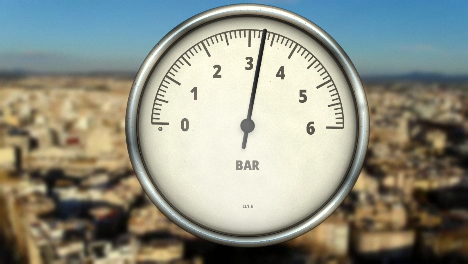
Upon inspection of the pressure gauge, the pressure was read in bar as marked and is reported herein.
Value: 3.3 bar
